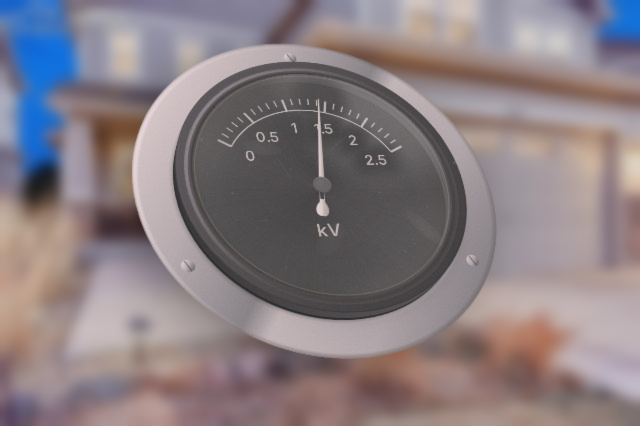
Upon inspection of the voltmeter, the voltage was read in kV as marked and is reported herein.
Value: 1.4 kV
